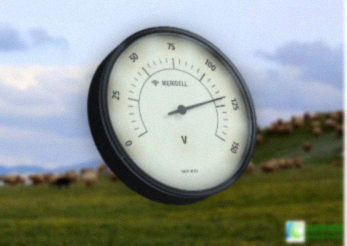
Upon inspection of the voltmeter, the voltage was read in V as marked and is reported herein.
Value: 120 V
